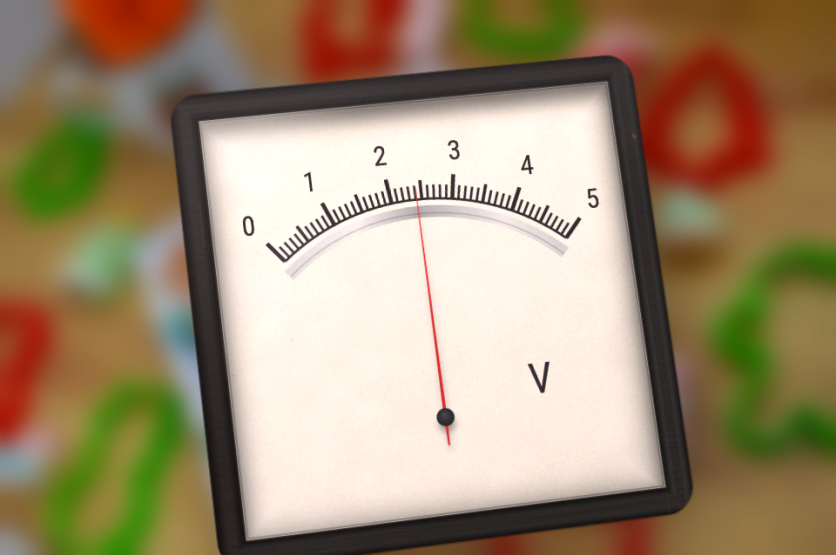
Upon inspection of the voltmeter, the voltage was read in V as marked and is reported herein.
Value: 2.4 V
